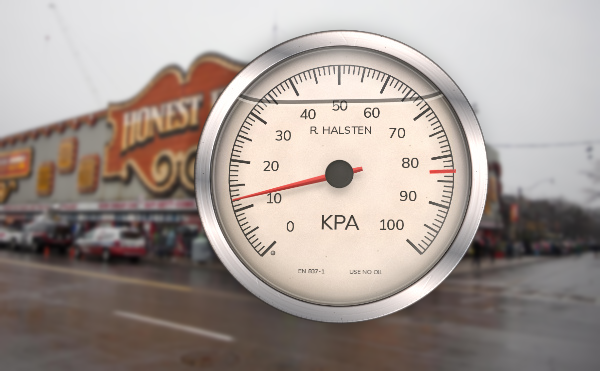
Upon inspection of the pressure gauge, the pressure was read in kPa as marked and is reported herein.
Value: 12 kPa
